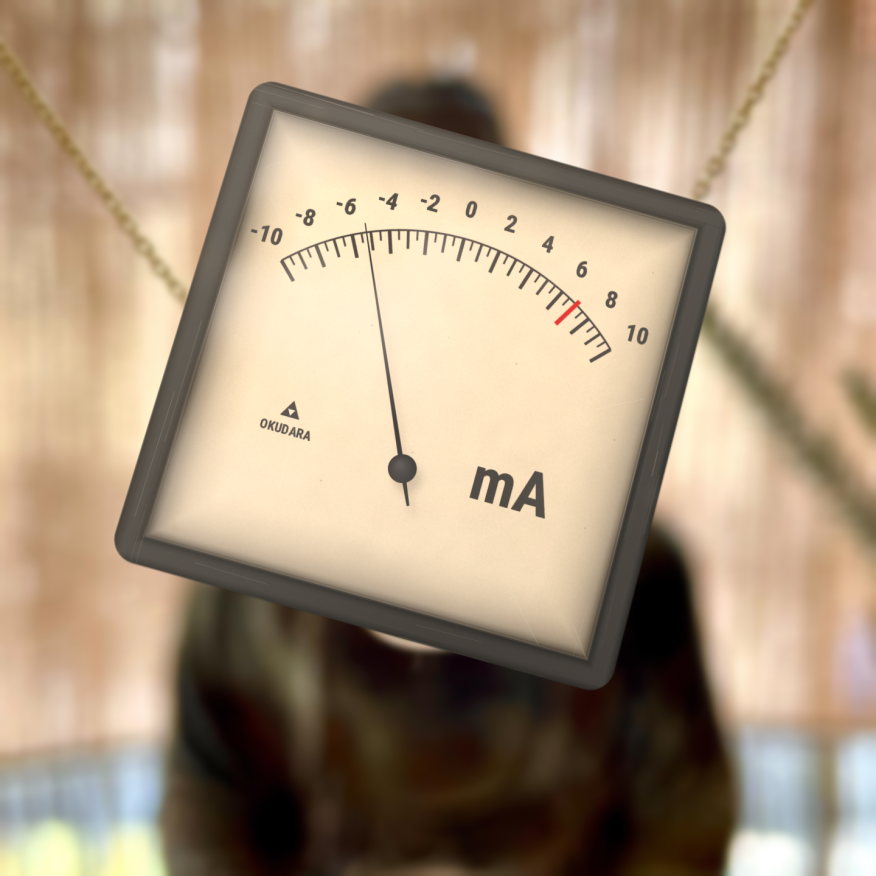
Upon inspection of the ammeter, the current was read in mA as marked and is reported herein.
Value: -5.25 mA
